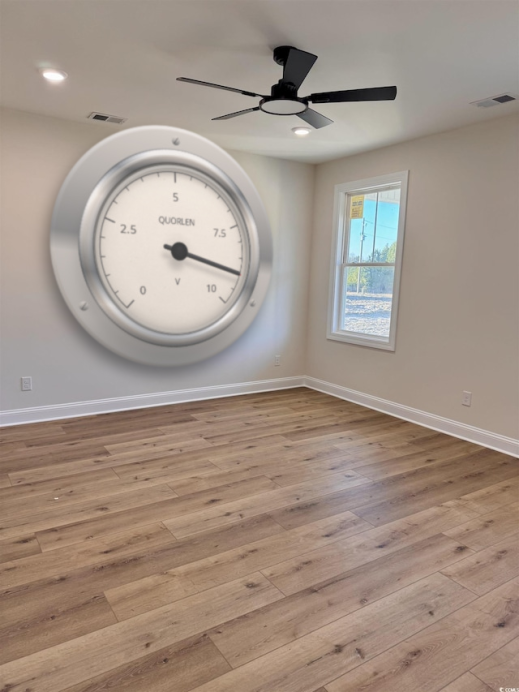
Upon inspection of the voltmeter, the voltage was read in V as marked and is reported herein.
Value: 9 V
